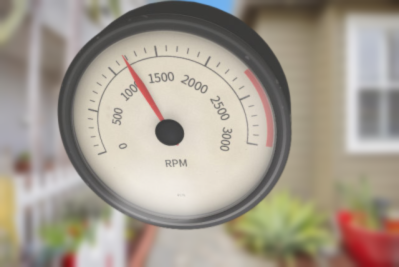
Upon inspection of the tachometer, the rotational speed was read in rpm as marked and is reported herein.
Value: 1200 rpm
